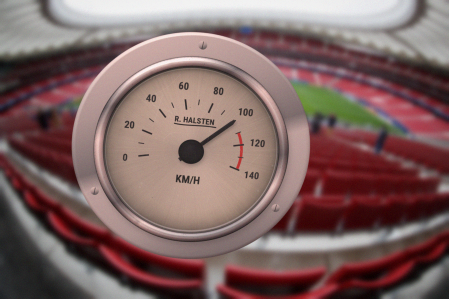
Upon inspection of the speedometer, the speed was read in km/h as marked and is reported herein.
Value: 100 km/h
